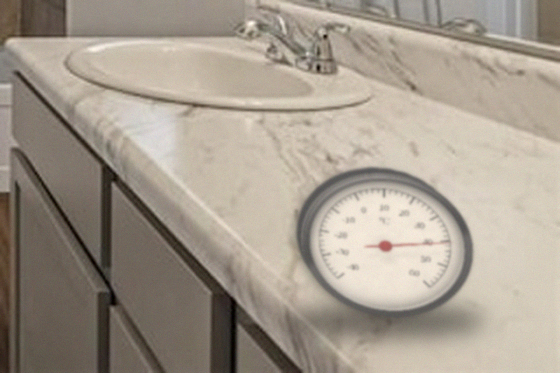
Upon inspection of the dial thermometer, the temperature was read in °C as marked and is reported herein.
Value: 40 °C
